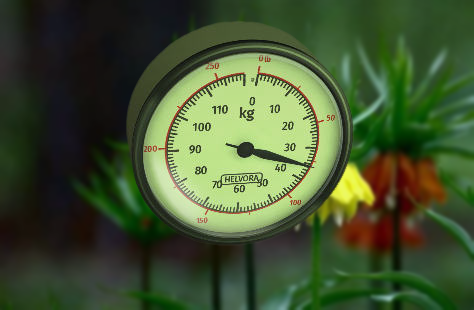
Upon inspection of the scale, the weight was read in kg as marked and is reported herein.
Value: 35 kg
